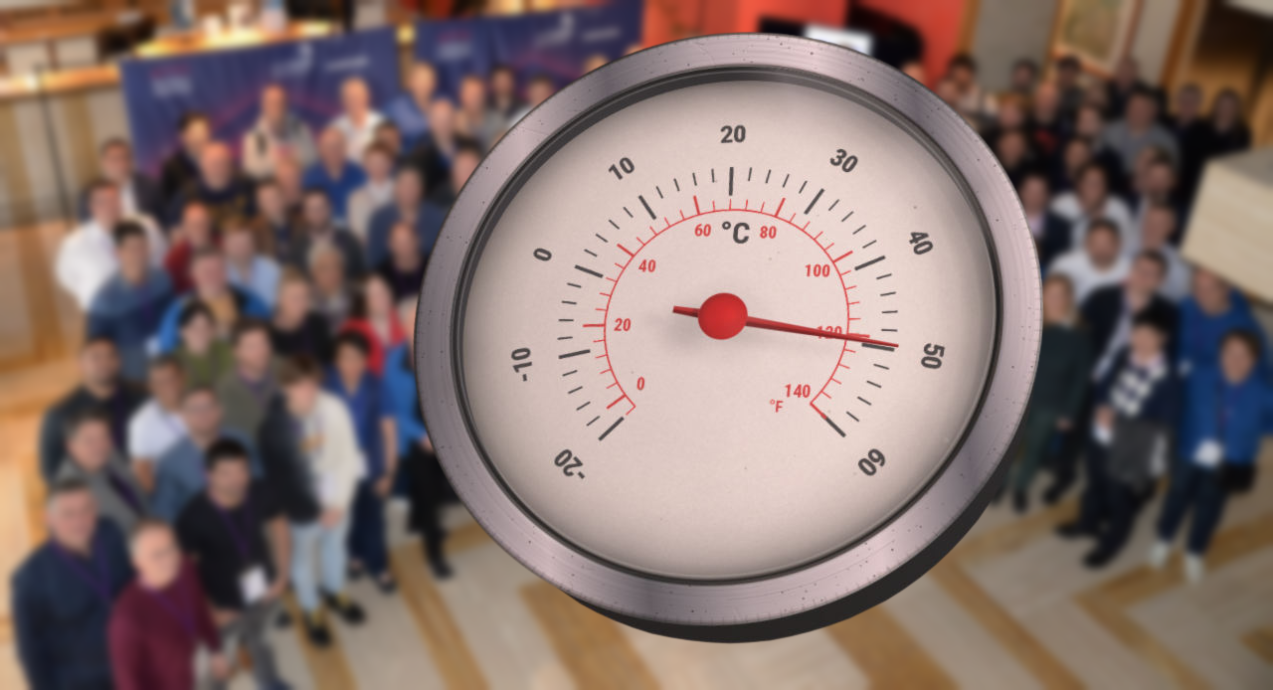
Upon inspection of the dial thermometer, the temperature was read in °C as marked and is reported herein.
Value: 50 °C
